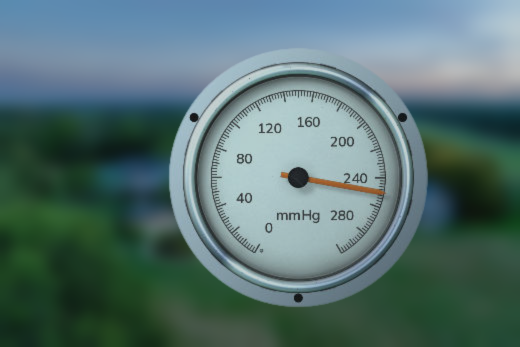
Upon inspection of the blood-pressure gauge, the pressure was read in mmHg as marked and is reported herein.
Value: 250 mmHg
